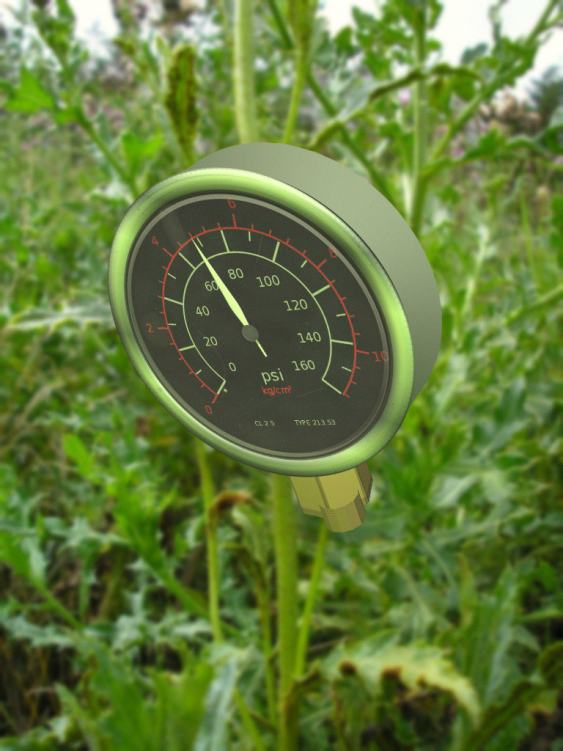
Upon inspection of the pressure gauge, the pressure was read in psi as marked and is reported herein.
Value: 70 psi
